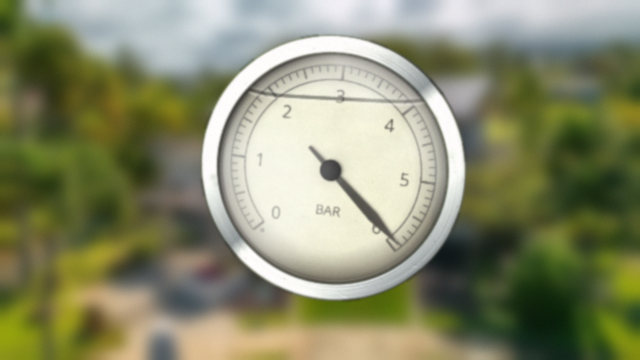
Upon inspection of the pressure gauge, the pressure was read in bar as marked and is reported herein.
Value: 5.9 bar
